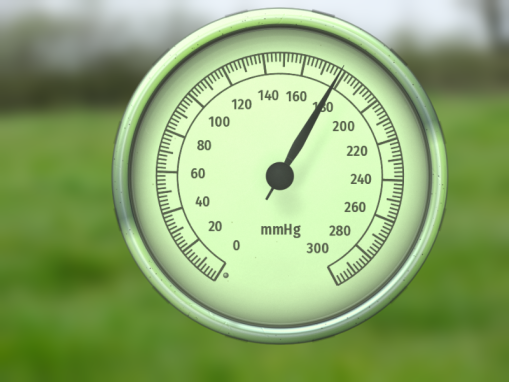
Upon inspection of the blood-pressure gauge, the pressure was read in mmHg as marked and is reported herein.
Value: 178 mmHg
